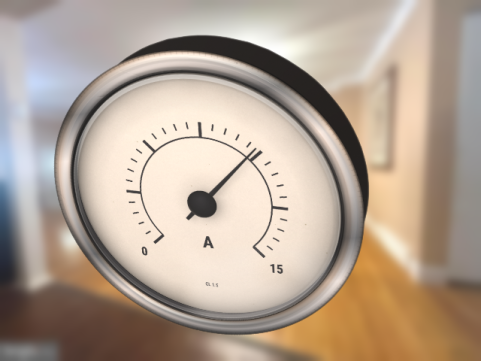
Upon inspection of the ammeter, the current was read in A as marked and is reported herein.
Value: 9.75 A
